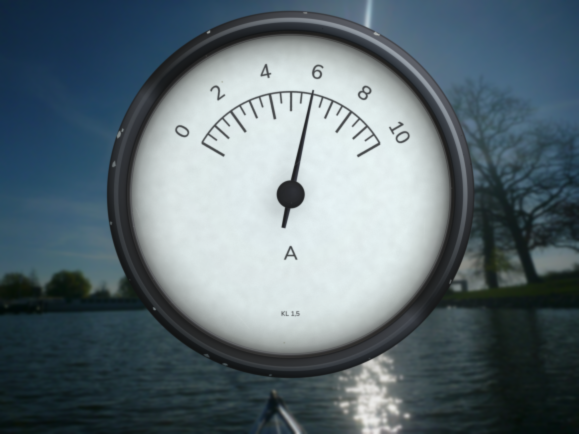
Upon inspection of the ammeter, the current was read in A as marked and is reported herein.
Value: 6 A
